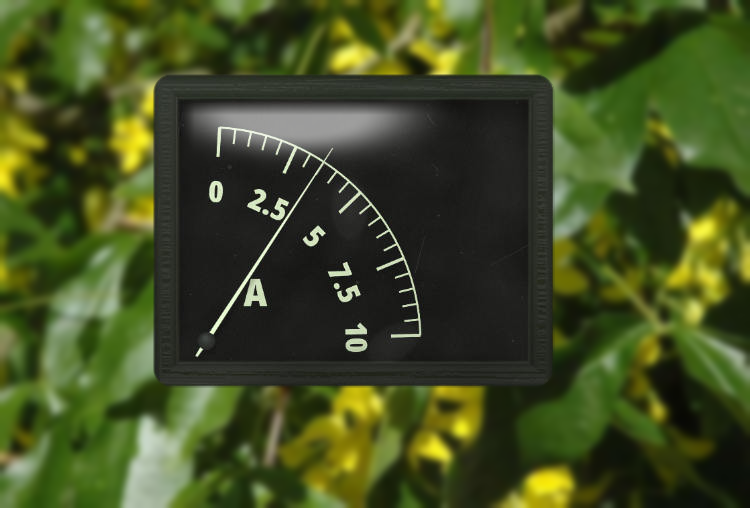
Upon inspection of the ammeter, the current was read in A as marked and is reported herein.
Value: 3.5 A
